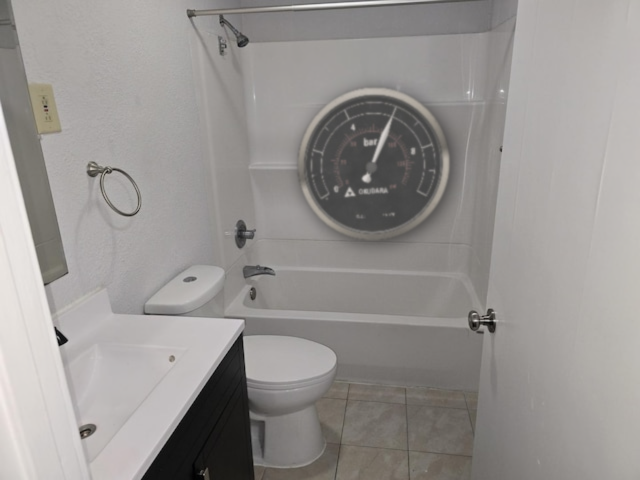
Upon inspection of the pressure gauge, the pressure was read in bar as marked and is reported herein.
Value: 6 bar
